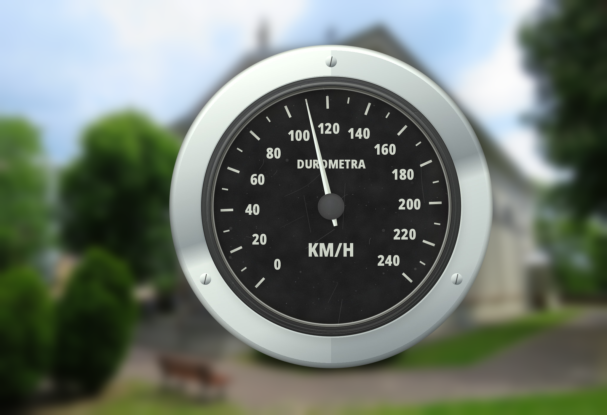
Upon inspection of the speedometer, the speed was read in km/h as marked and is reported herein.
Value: 110 km/h
